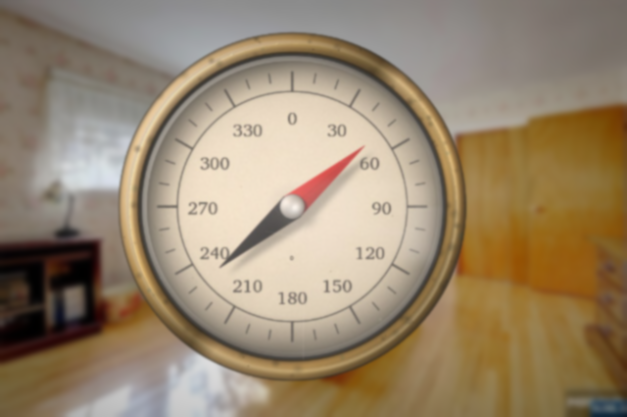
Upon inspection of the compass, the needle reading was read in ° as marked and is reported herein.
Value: 50 °
